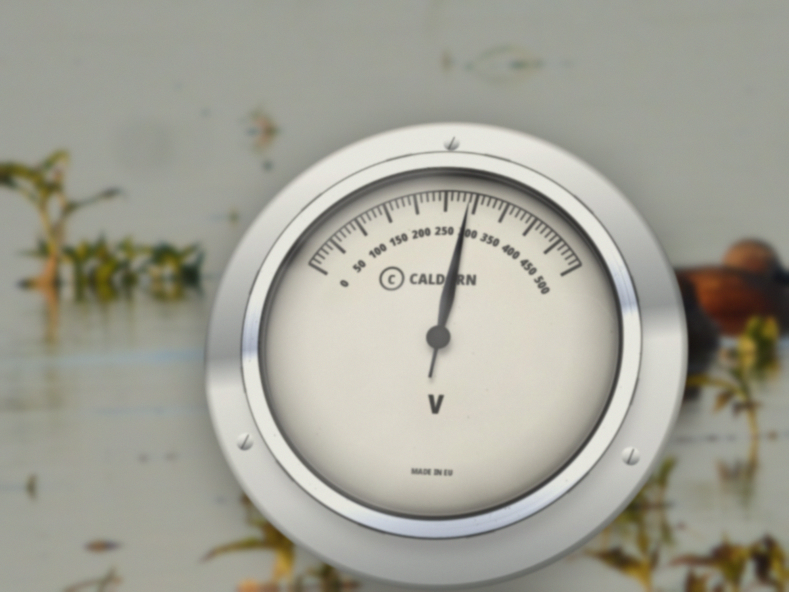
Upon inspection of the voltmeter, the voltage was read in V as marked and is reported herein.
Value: 290 V
